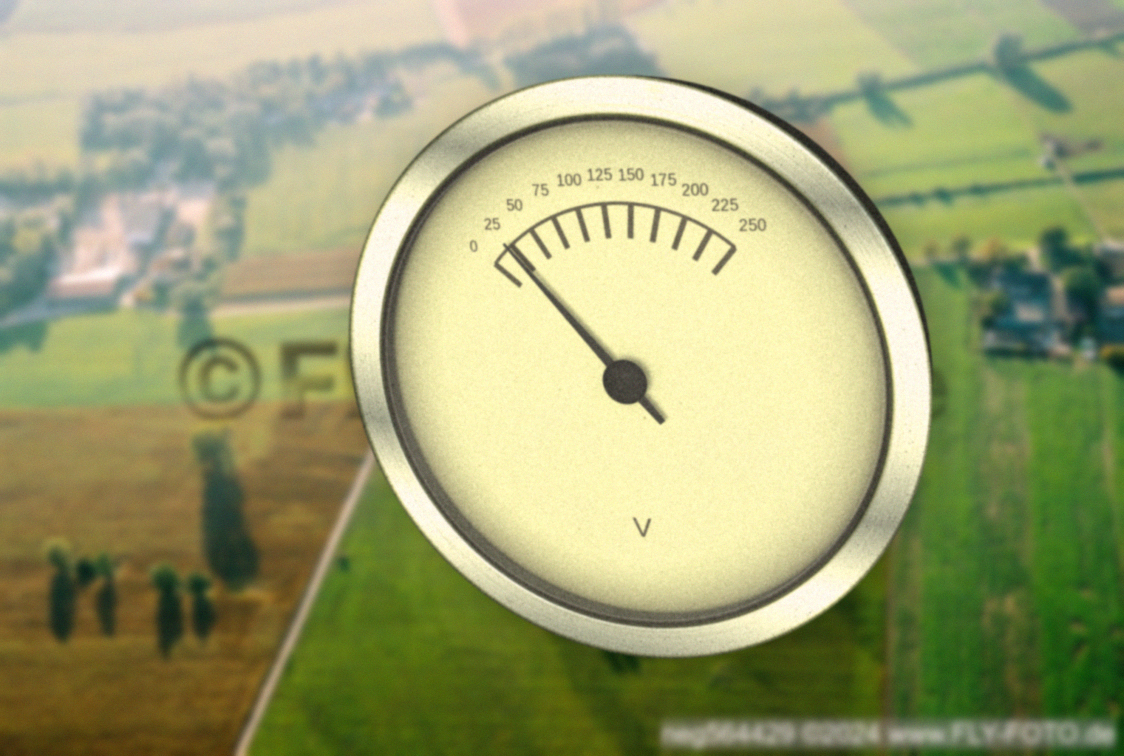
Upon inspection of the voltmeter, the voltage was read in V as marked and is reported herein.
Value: 25 V
